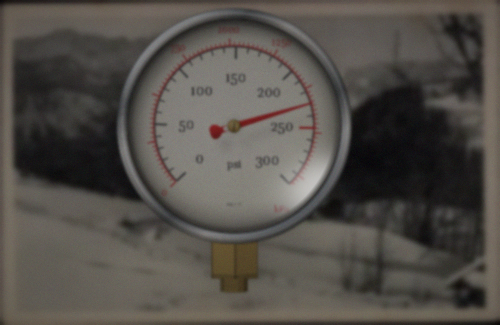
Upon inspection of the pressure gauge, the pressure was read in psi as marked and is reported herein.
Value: 230 psi
